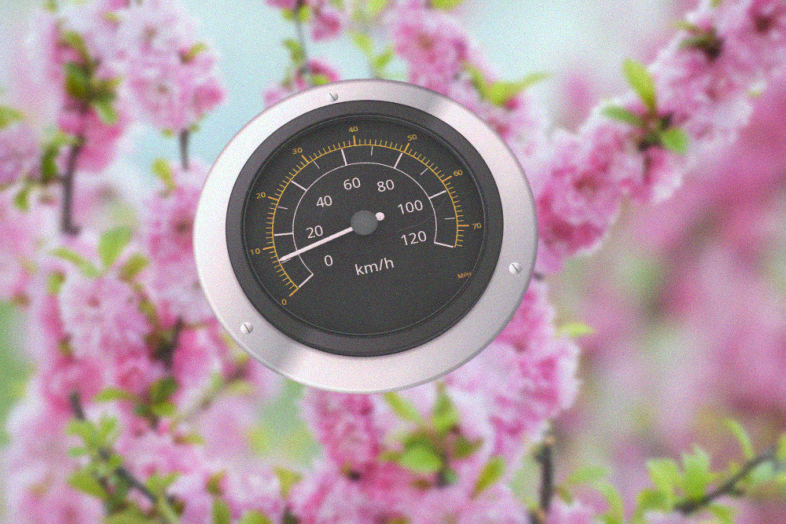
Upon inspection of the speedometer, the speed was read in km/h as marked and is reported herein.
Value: 10 km/h
